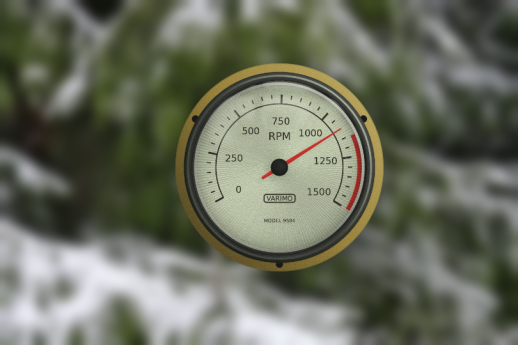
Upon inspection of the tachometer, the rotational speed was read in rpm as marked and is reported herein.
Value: 1100 rpm
